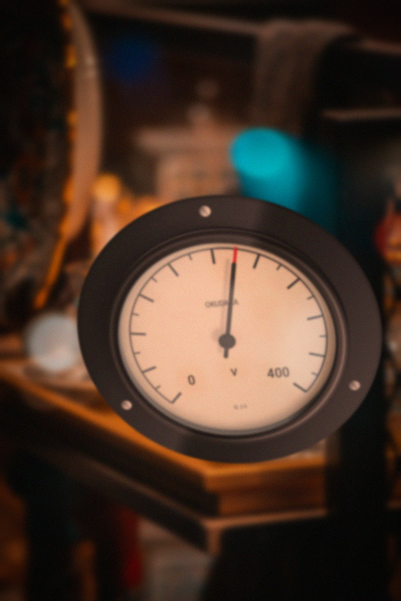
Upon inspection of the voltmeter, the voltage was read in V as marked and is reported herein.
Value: 220 V
